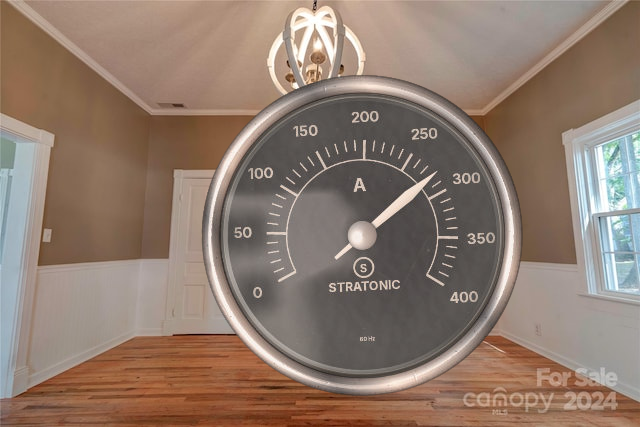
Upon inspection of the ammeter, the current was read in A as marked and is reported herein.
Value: 280 A
